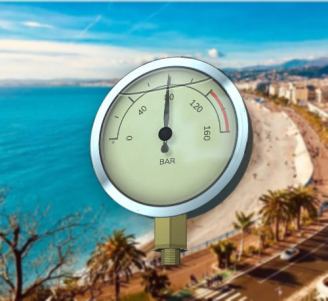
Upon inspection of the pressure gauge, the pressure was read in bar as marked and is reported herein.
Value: 80 bar
